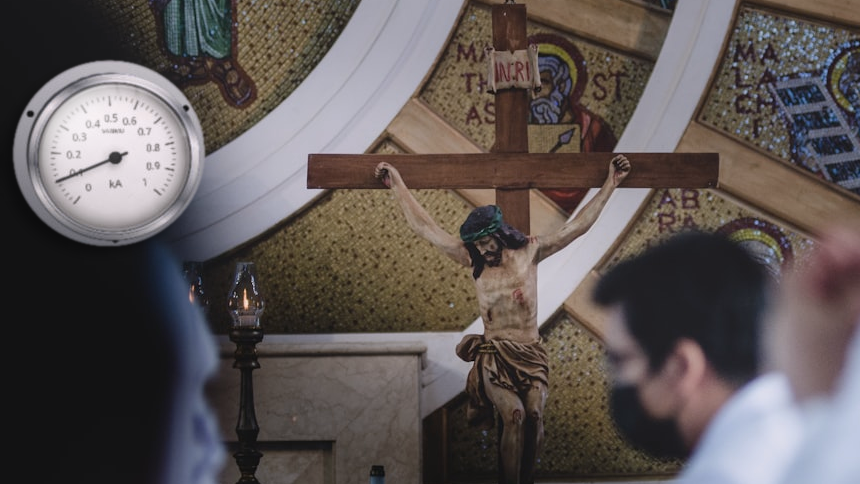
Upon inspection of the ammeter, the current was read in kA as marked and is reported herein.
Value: 0.1 kA
